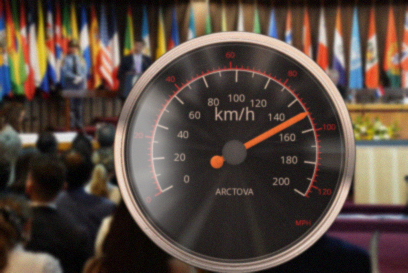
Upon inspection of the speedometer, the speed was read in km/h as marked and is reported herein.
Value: 150 km/h
